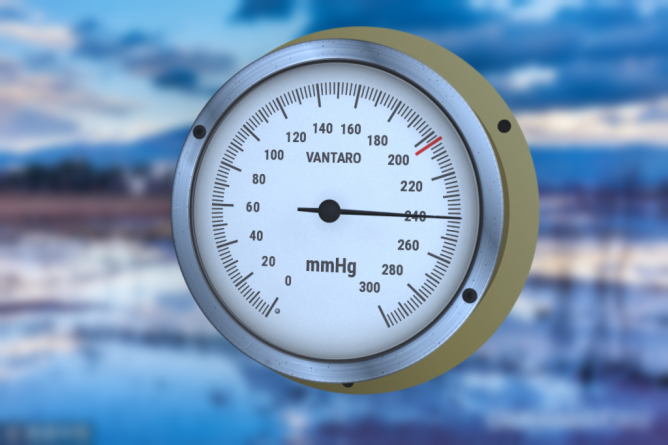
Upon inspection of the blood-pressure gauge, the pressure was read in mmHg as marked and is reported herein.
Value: 240 mmHg
